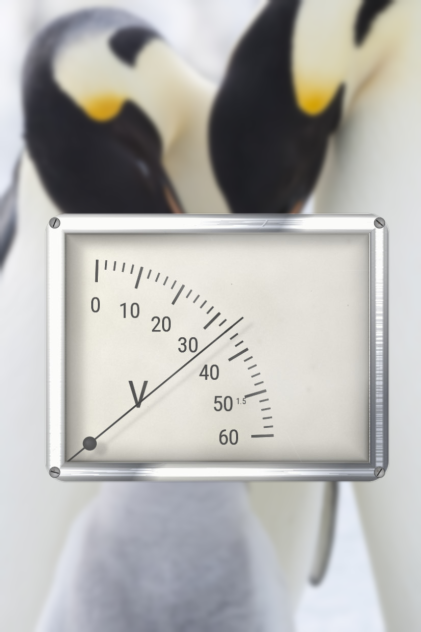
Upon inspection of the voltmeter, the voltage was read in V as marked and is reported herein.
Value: 34 V
